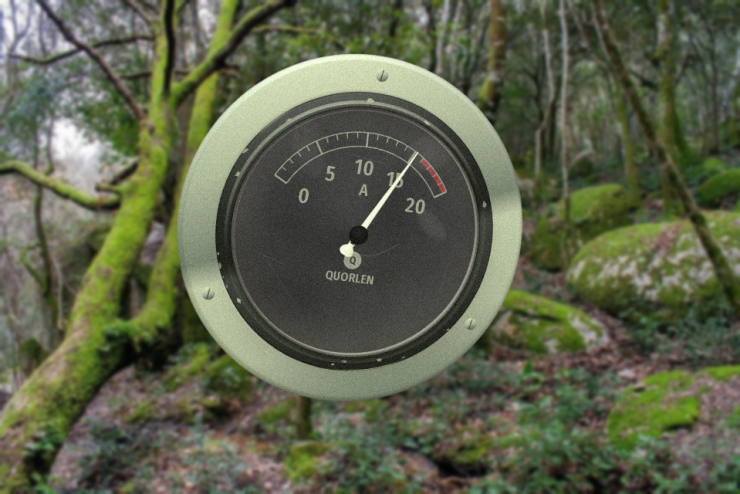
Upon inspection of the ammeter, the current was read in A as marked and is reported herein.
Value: 15 A
